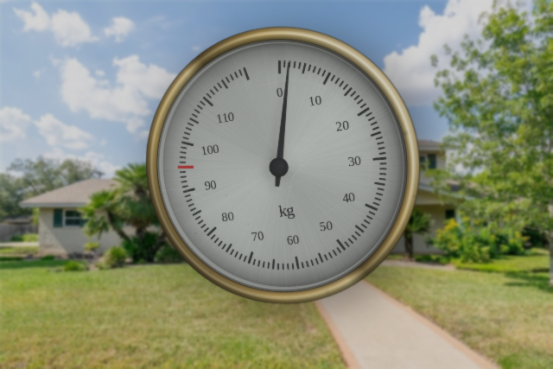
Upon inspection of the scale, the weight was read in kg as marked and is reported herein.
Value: 2 kg
